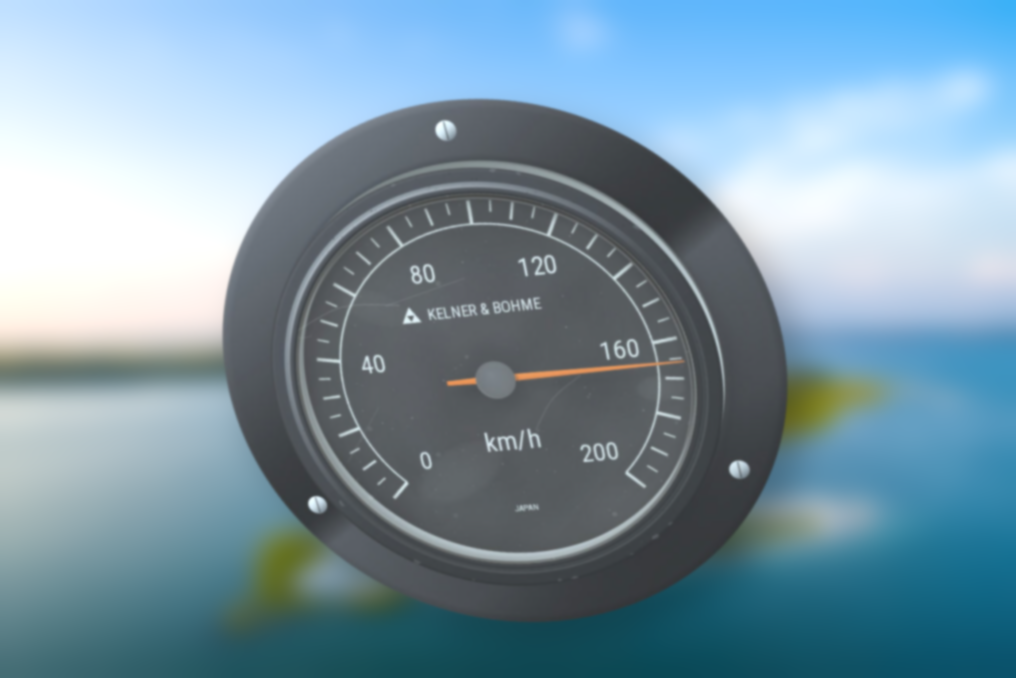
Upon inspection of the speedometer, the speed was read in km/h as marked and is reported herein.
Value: 165 km/h
